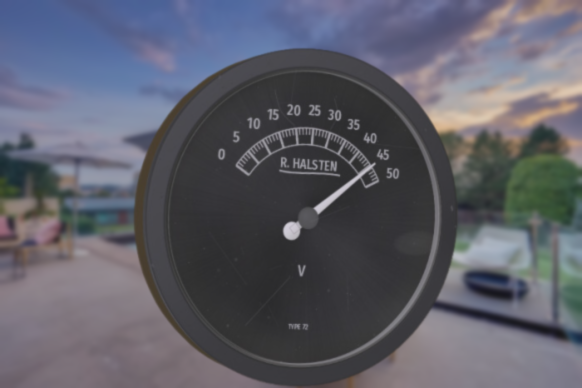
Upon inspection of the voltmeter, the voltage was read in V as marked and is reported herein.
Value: 45 V
